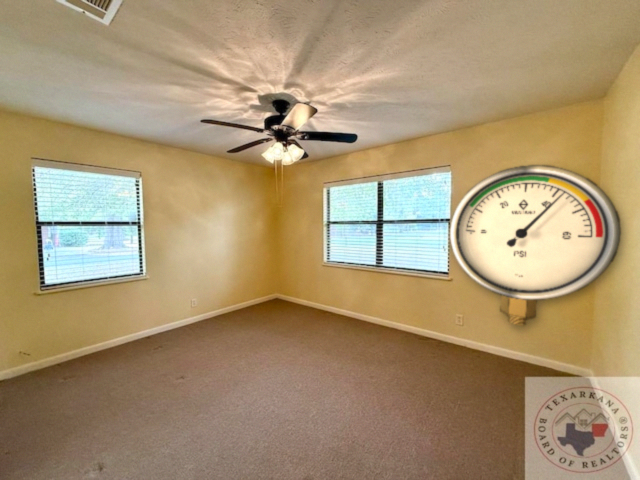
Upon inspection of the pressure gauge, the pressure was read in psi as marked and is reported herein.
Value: 42 psi
